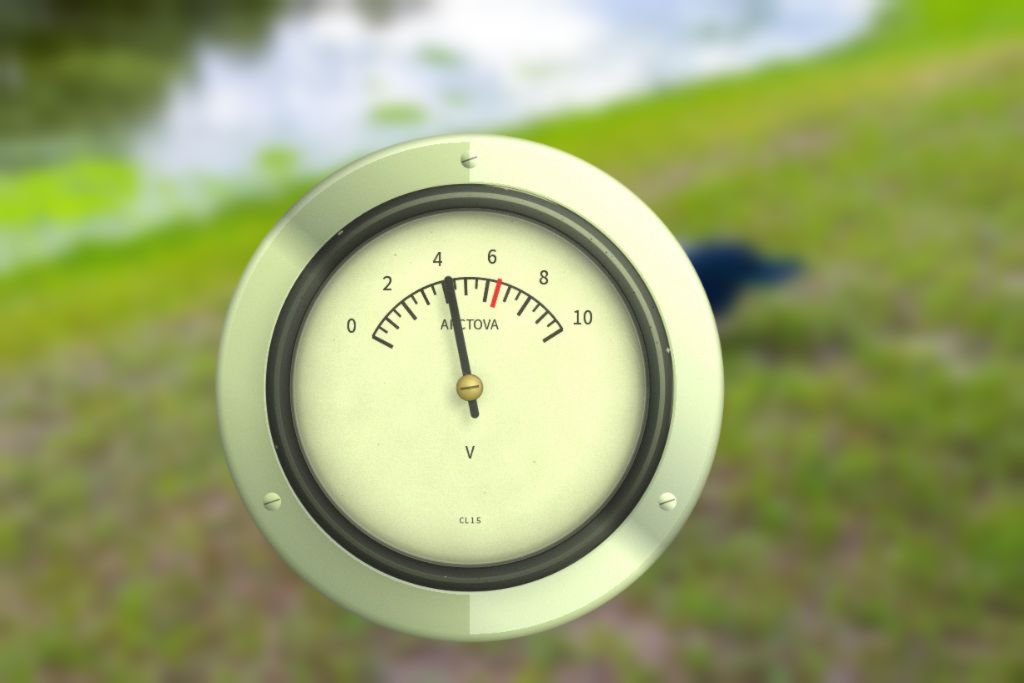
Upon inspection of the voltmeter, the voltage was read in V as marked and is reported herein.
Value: 4.25 V
